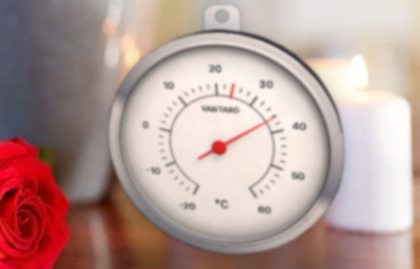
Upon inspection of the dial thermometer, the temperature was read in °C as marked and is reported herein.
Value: 36 °C
